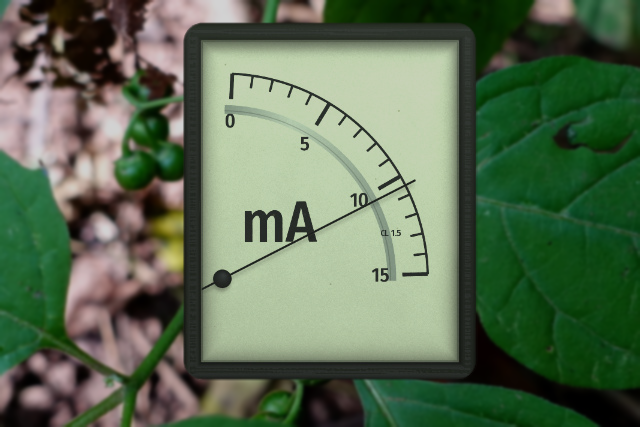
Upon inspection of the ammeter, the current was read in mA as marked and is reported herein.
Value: 10.5 mA
